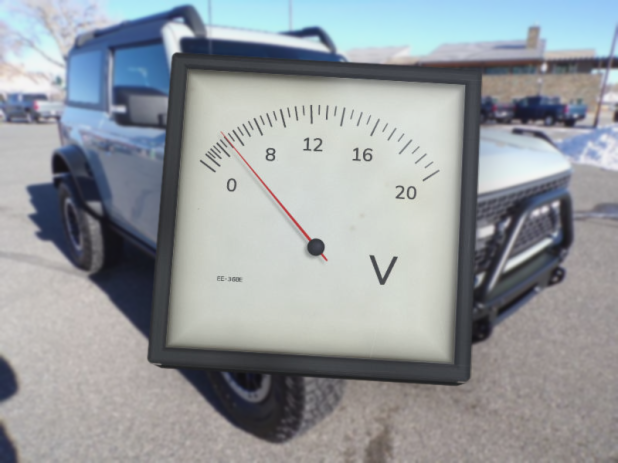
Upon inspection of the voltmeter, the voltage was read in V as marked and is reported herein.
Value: 5 V
